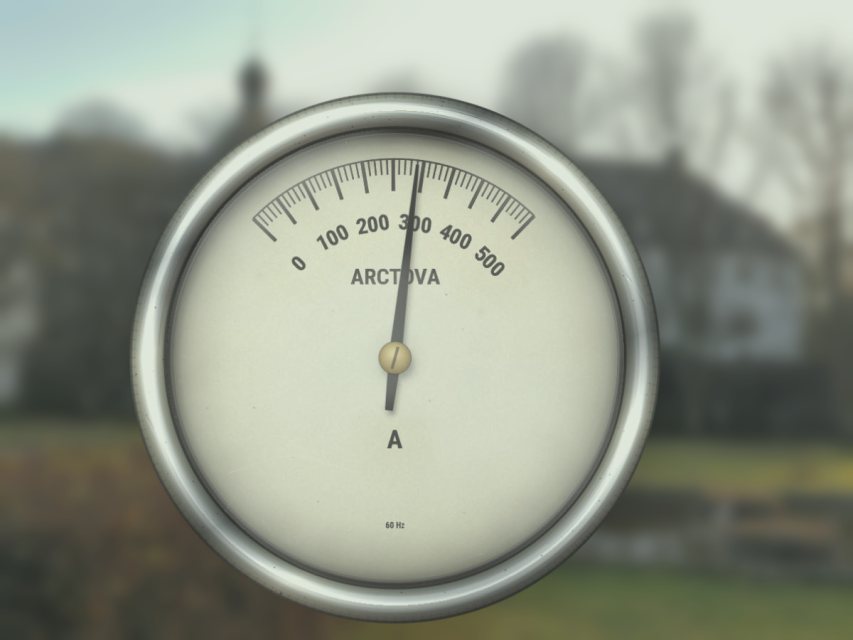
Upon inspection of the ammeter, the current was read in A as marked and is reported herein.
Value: 290 A
